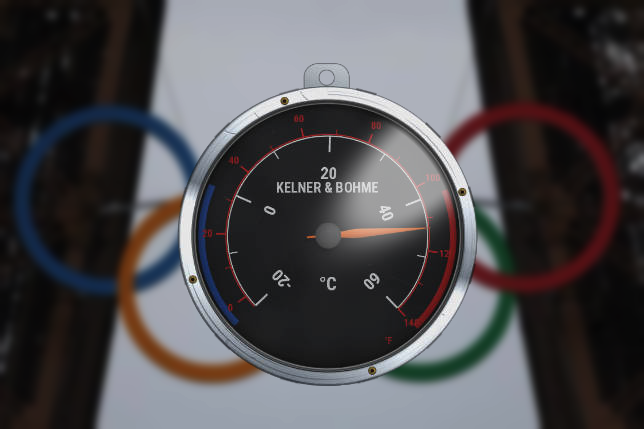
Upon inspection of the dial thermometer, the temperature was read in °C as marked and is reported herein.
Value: 45 °C
